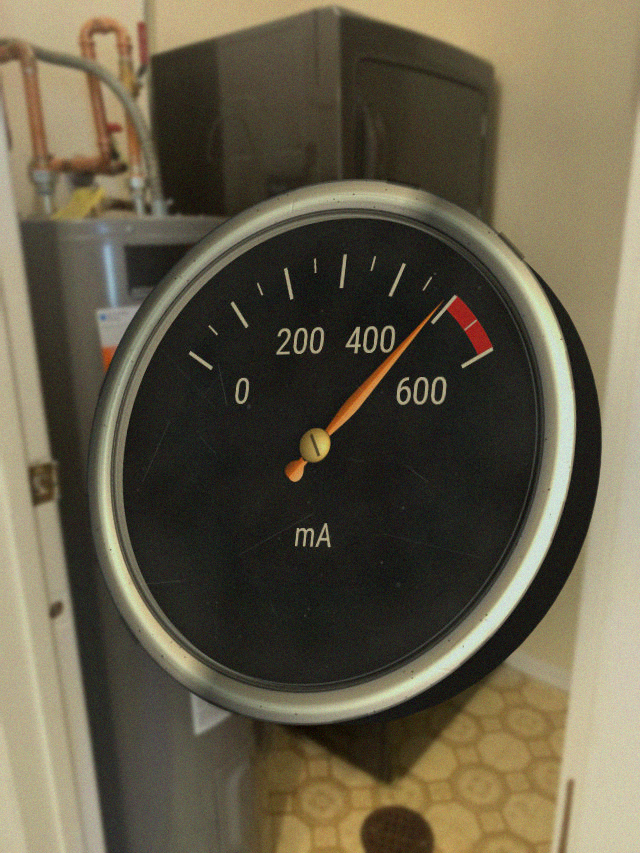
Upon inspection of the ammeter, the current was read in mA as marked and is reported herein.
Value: 500 mA
